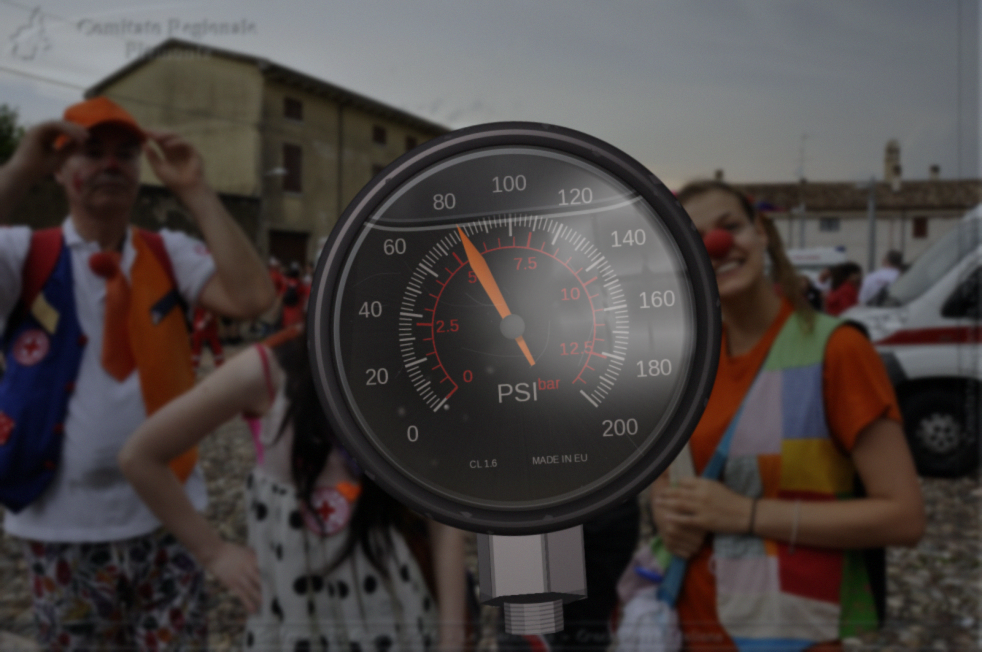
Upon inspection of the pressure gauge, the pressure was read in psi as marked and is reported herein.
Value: 80 psi
